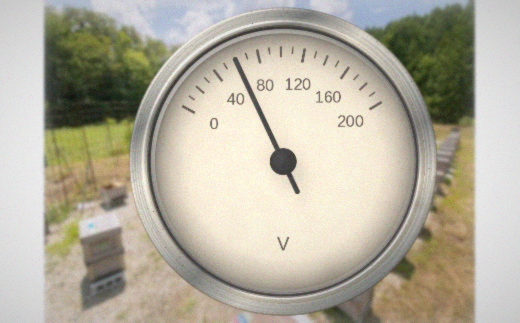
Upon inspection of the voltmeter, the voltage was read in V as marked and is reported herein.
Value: 60 V
